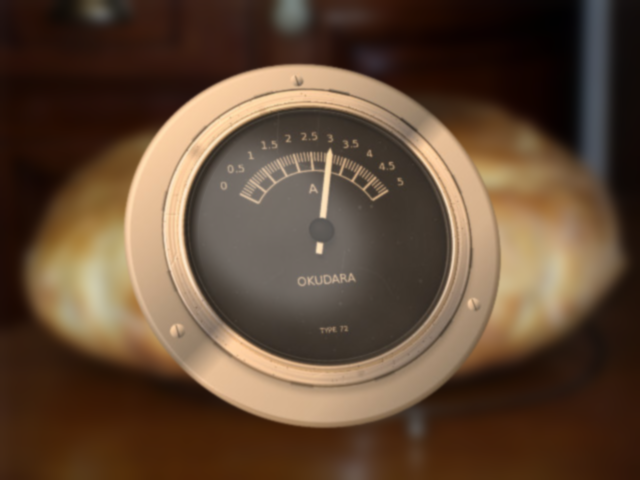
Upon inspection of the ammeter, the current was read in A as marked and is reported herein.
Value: 3 A
